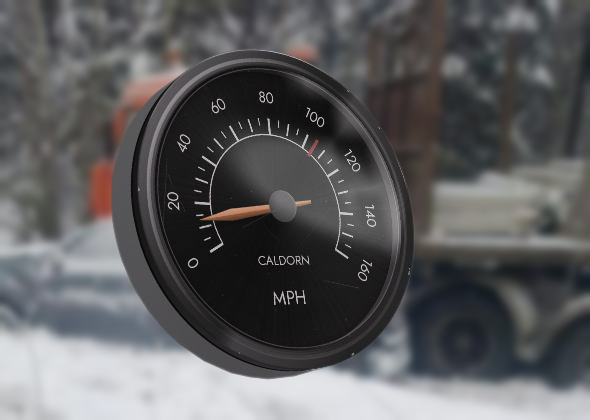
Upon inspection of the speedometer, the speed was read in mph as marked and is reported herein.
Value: 12.5 mph
